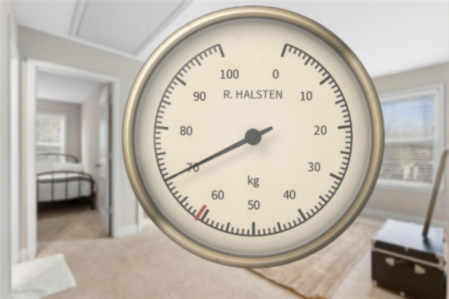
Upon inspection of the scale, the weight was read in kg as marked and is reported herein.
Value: 70 kg
